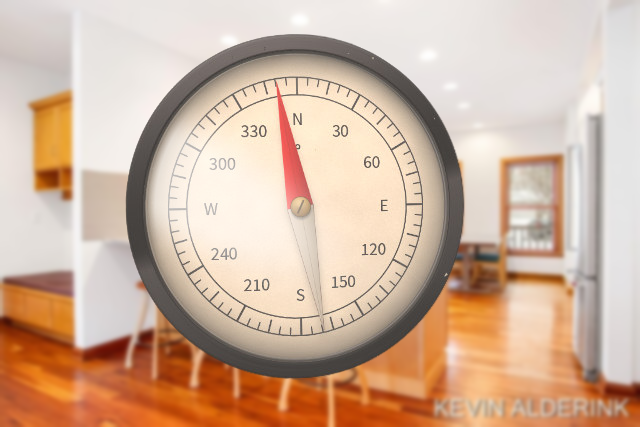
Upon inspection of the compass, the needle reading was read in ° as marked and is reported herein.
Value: 350 °
